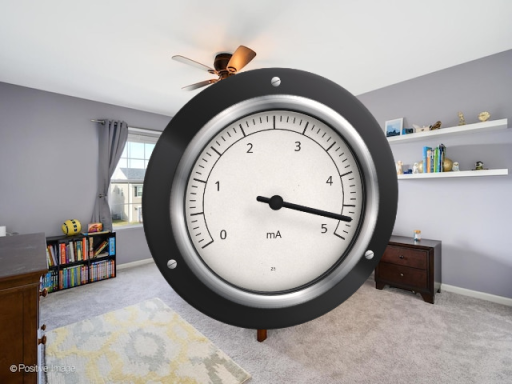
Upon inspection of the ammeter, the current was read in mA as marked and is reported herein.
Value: 4.7 mA
